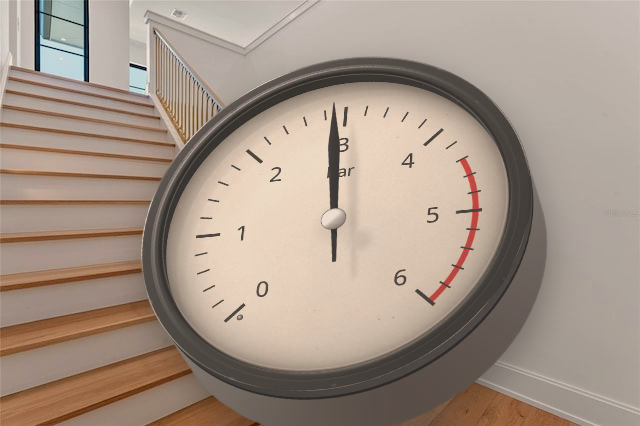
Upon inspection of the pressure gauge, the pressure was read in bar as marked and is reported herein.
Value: 2.9 bar
